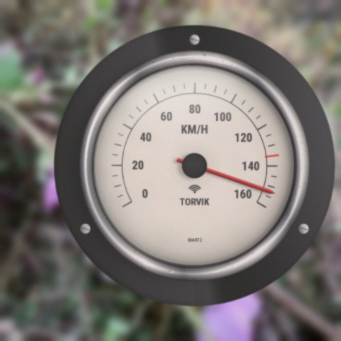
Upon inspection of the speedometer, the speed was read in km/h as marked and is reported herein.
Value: 152.5 km/h
